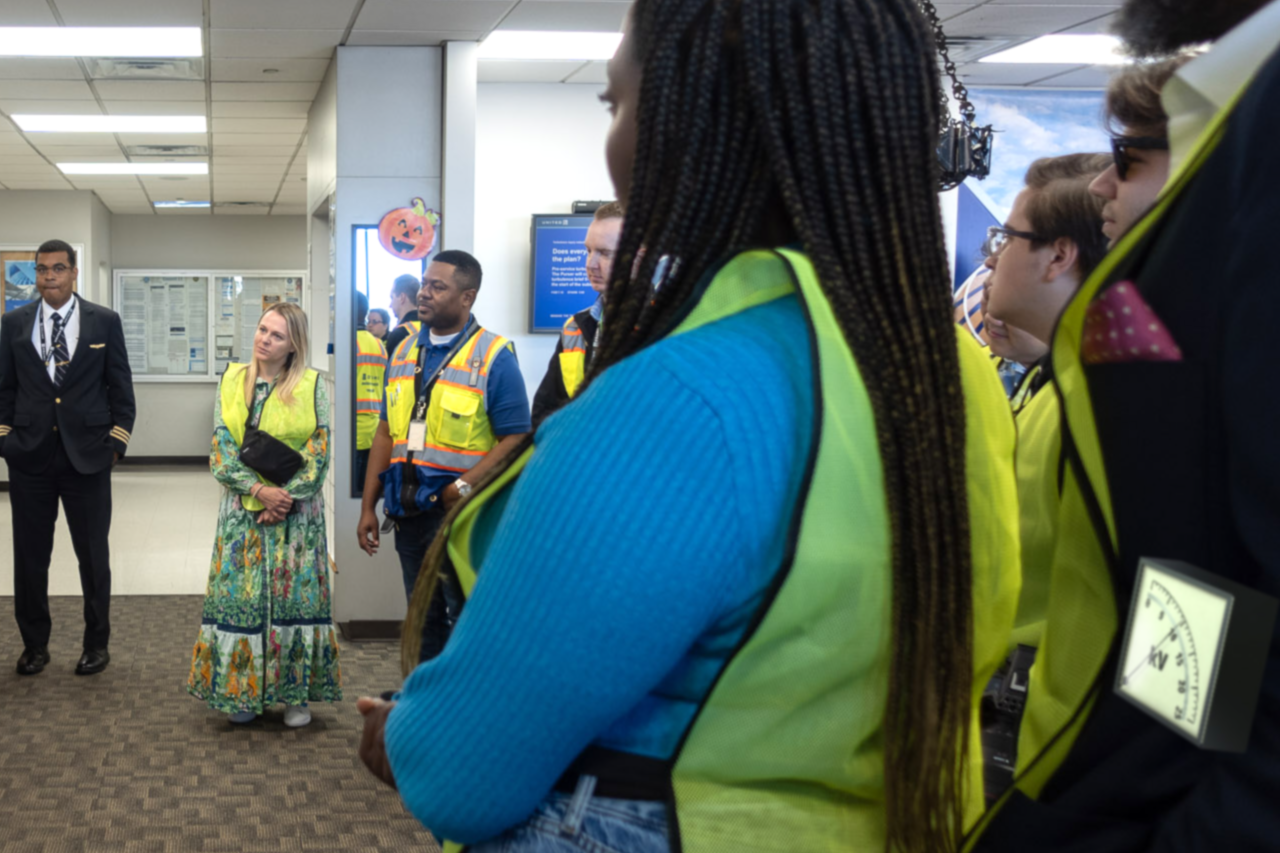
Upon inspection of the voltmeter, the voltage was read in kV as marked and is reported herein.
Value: 10 kV
